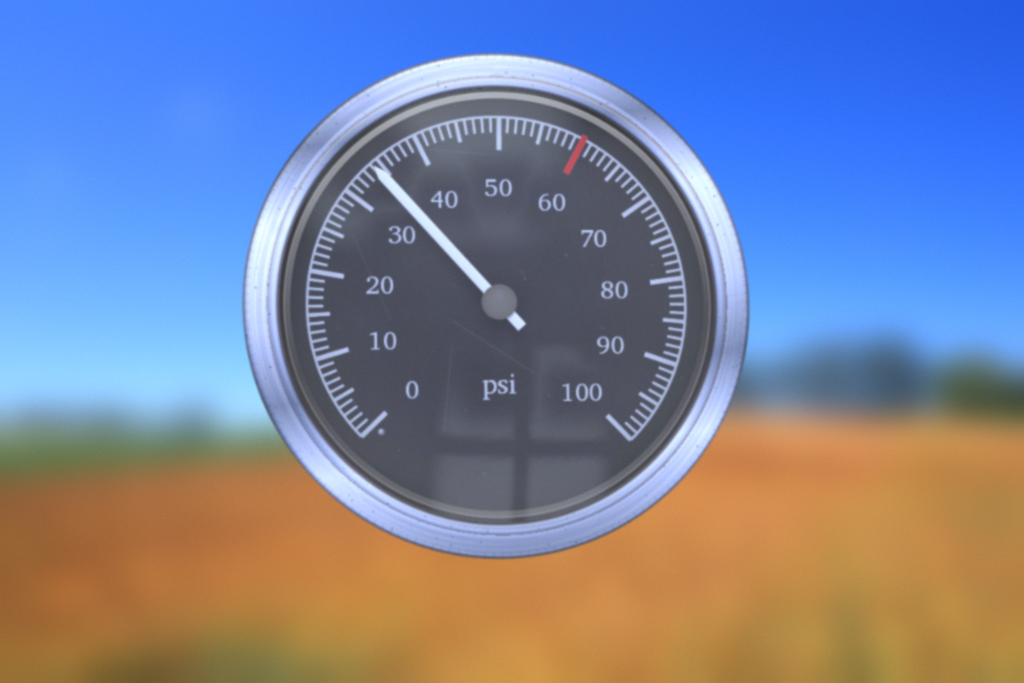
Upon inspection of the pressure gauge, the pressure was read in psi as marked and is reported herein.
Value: 34 psi
